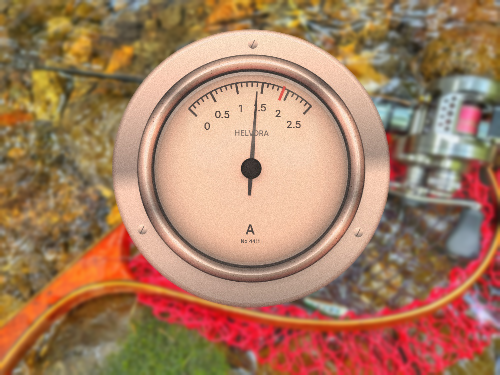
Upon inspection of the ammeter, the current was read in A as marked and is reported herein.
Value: 1.4 A
